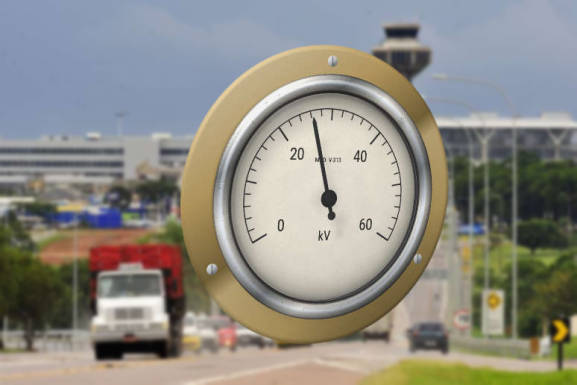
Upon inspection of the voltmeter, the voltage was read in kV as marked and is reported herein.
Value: 26 kV
